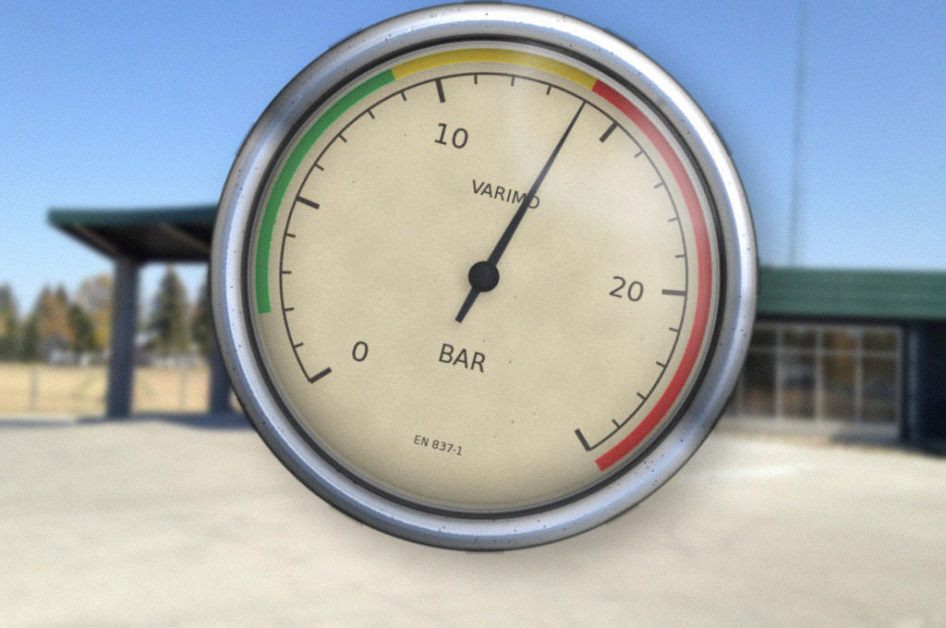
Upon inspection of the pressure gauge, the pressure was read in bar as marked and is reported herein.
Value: 14 bar
